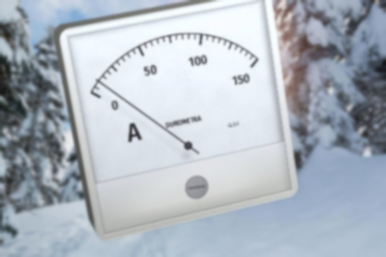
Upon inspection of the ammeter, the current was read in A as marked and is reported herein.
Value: 10 A
